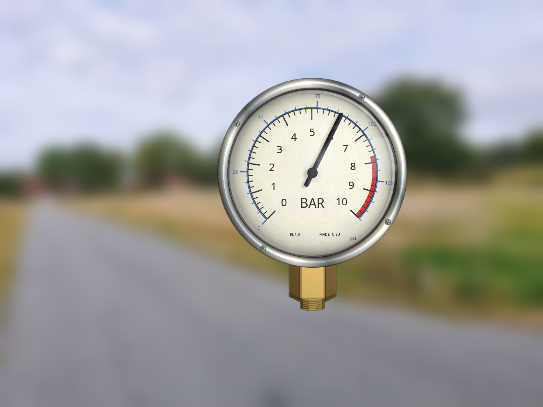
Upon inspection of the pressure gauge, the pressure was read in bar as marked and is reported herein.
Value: 6 bar
